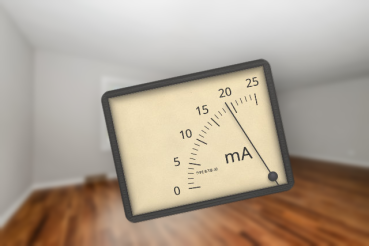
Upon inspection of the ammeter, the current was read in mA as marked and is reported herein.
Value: 19 mA
